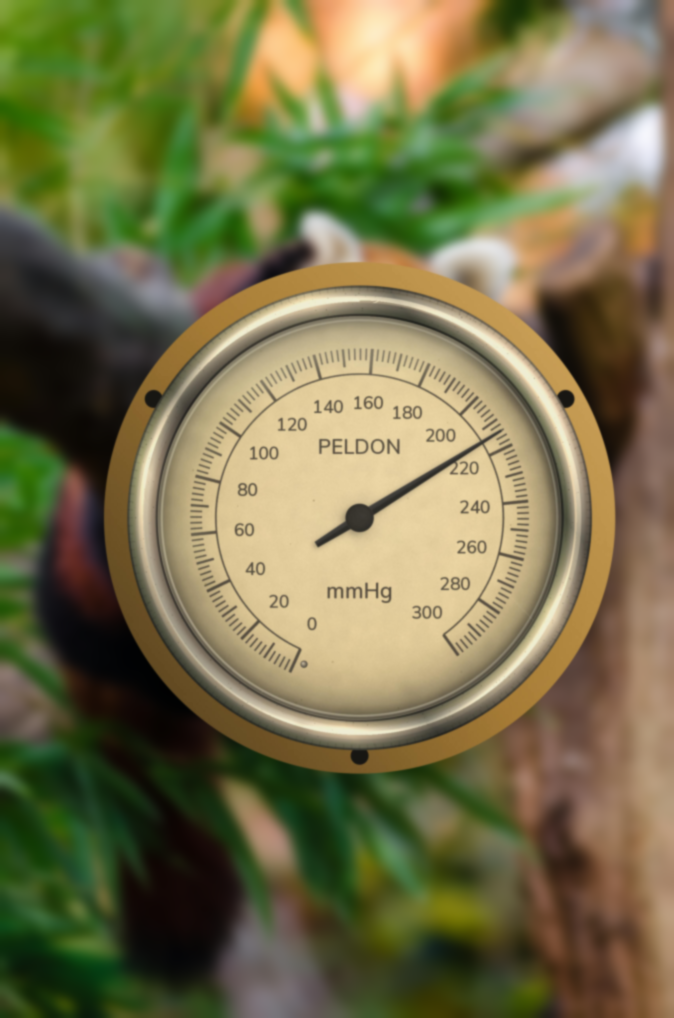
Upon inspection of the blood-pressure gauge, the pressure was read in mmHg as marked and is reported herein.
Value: 214 mmHg
